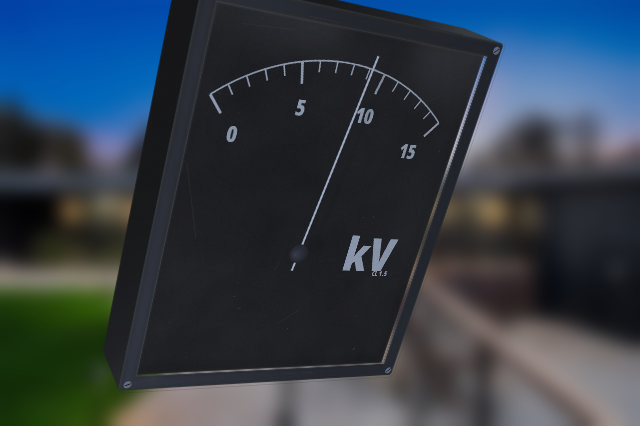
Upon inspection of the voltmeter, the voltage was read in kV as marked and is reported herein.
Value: 9 kV
